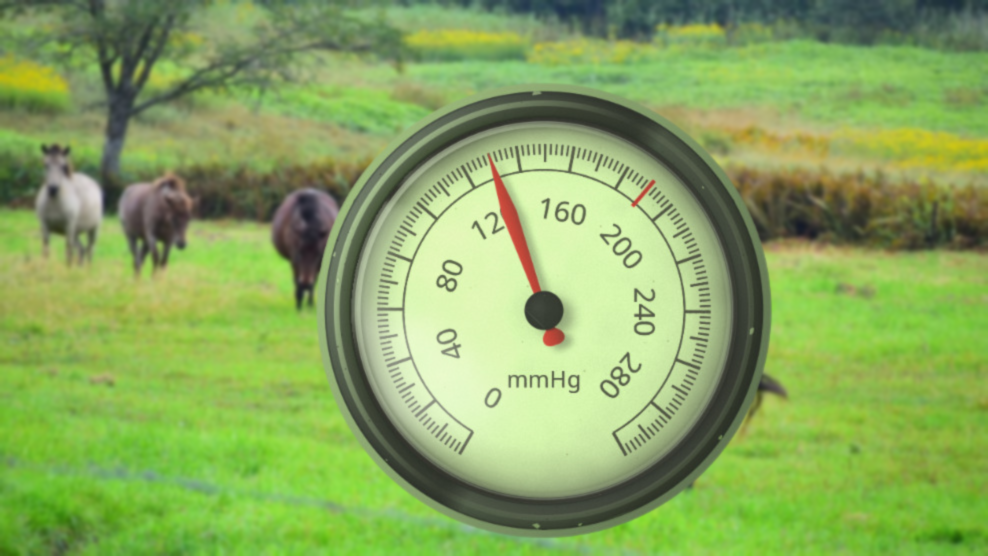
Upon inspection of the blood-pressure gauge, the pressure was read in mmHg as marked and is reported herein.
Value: 130 mmHg
